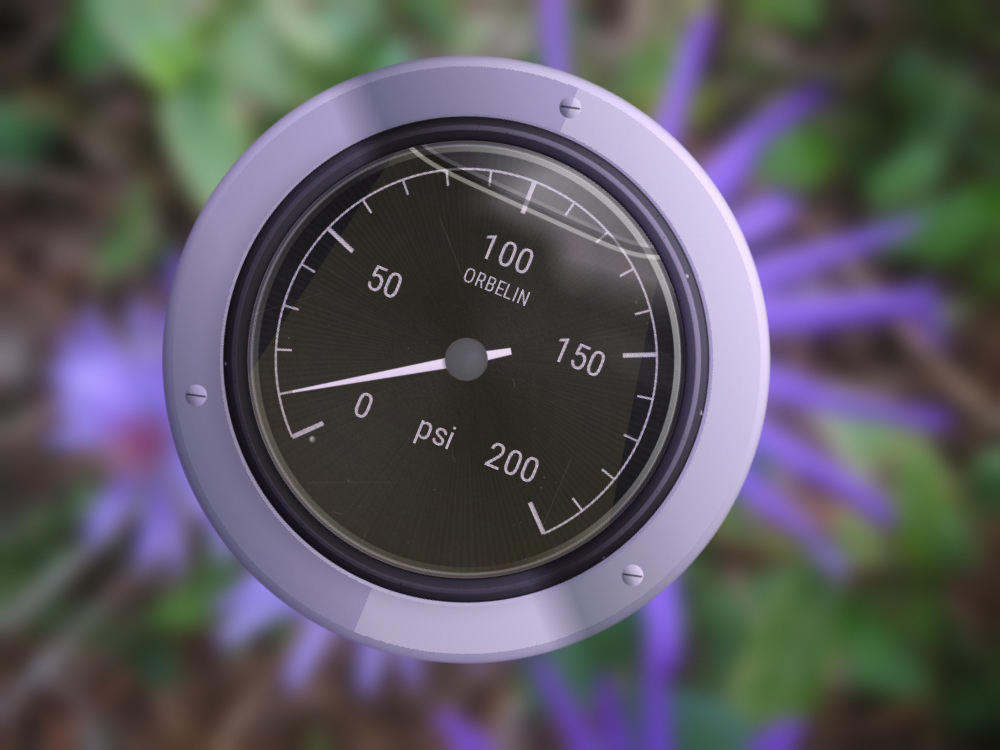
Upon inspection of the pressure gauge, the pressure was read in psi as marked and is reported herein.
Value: 10 psi
